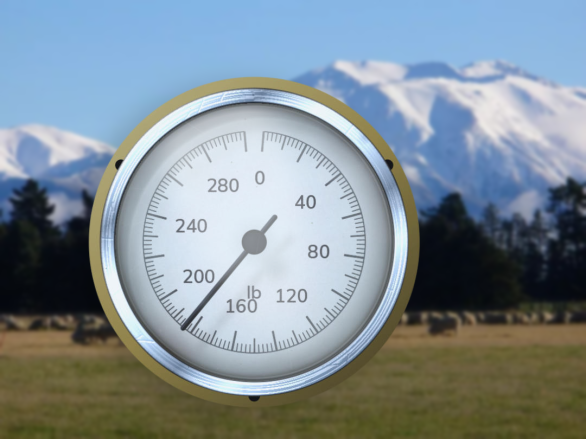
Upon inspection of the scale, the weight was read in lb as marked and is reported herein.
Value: 184 lb
